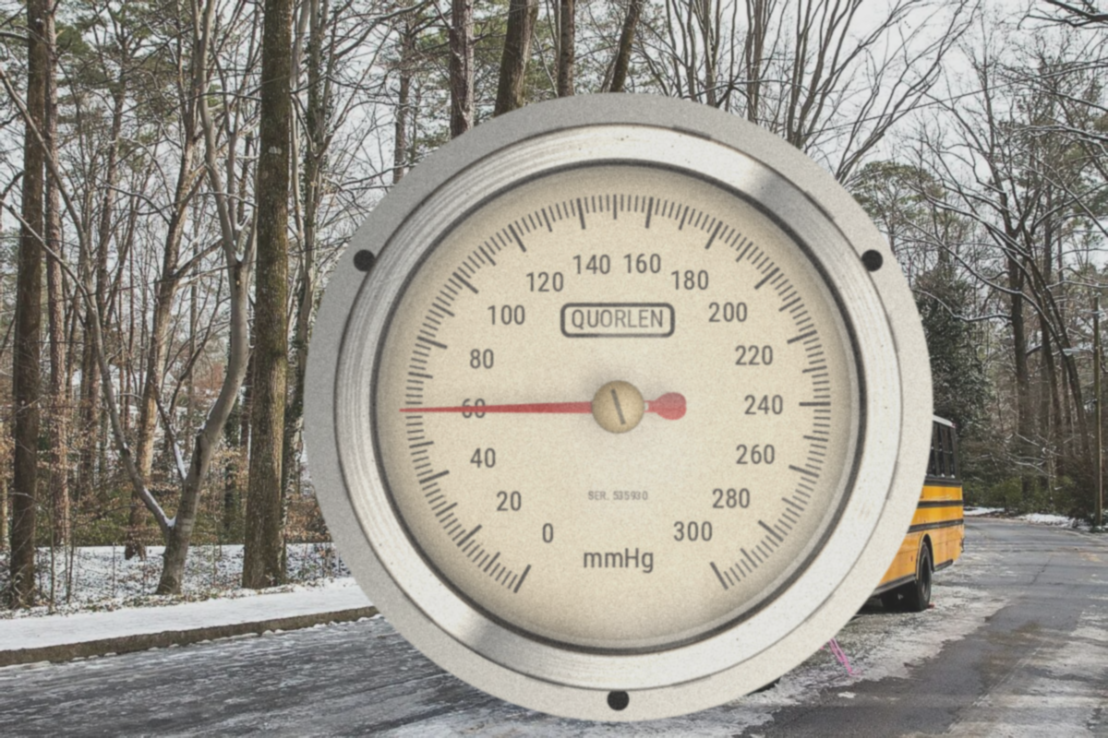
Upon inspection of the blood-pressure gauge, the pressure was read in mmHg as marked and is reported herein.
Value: 60 mmHg
